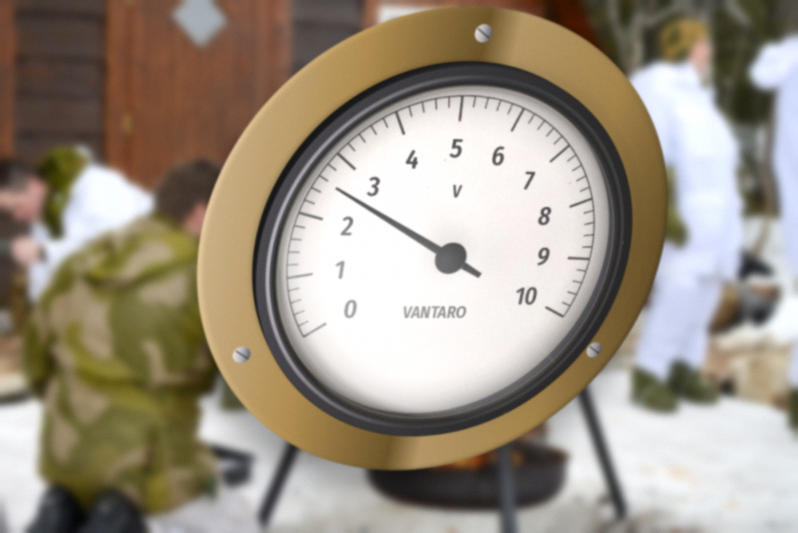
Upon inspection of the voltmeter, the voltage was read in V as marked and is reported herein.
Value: 2.6 V
